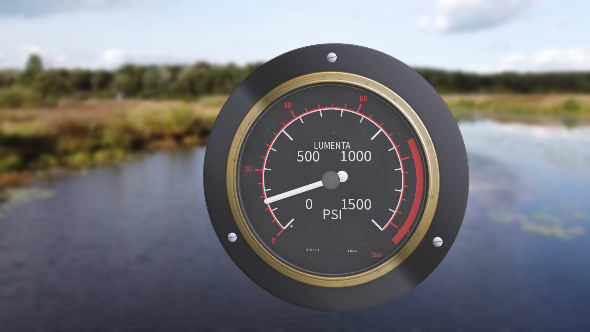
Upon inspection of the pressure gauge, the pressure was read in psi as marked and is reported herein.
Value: 150 psi
